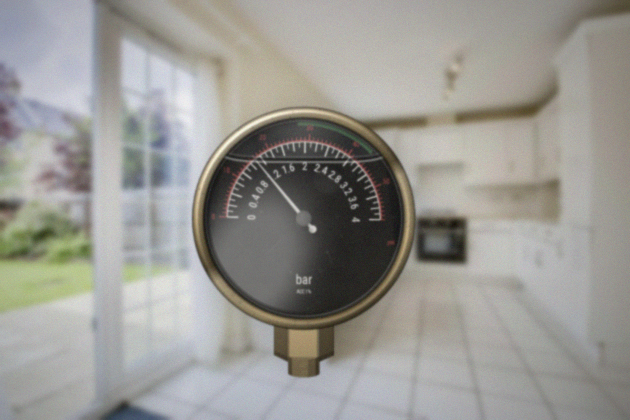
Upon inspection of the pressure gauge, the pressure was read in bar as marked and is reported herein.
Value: 1.1 bar
